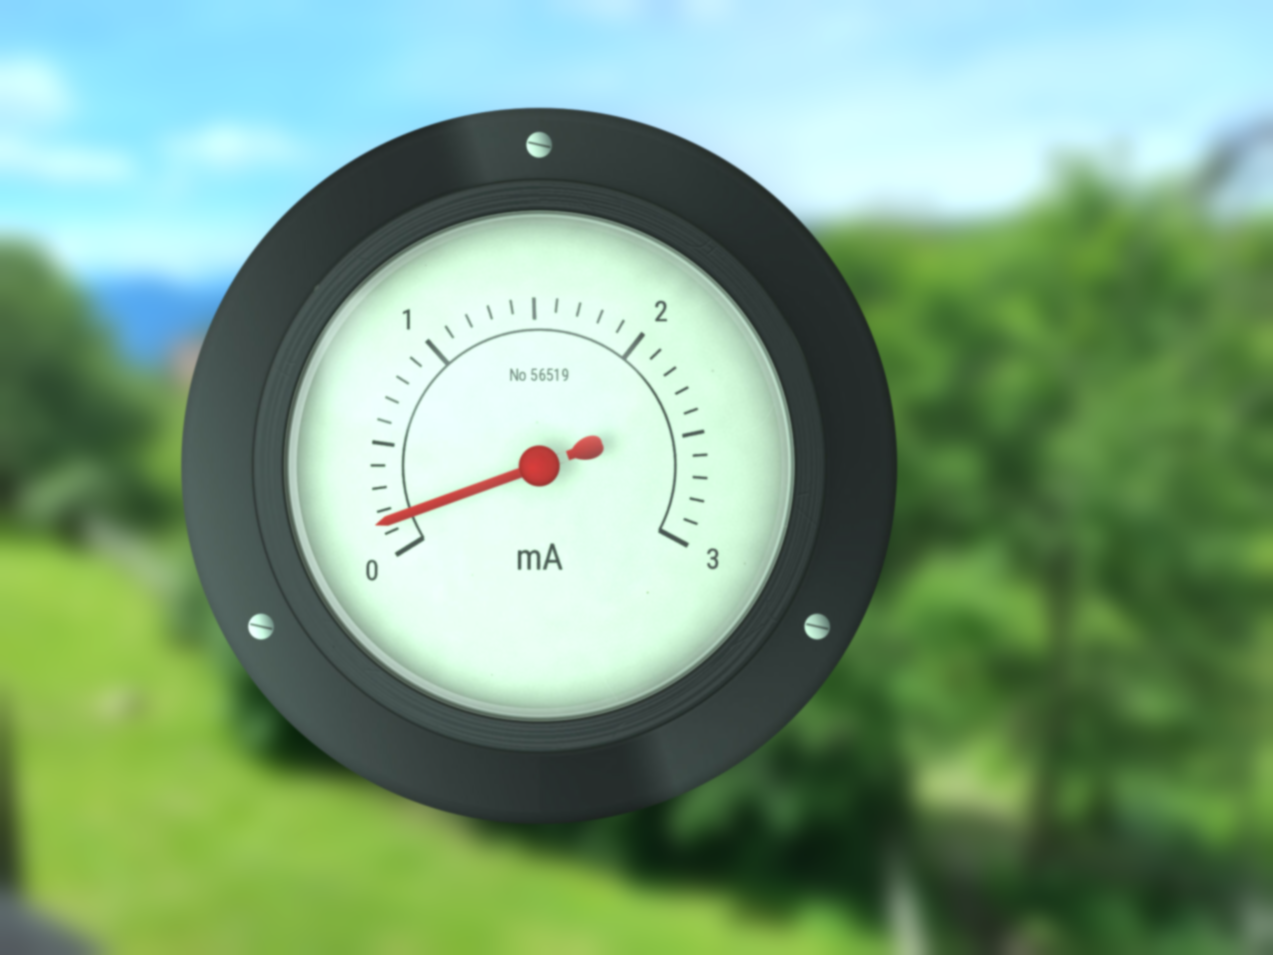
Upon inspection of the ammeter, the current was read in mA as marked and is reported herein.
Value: 0.15 mA
